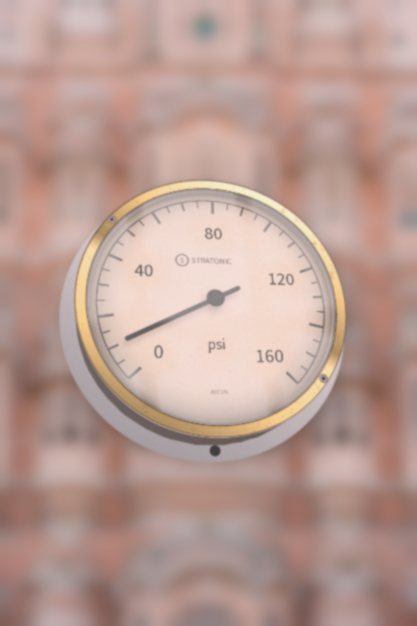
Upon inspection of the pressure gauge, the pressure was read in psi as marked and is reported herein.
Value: 10 psi
